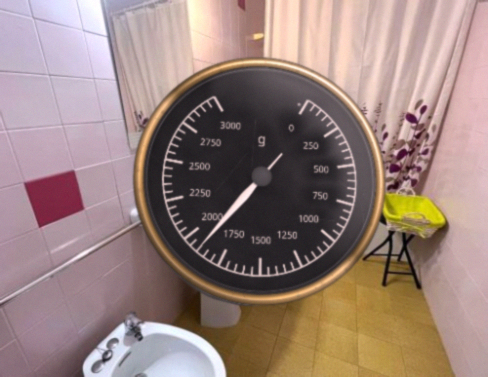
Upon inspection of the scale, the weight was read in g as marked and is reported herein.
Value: 1900 g
